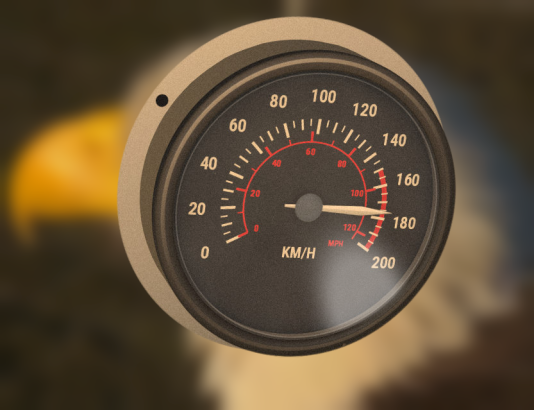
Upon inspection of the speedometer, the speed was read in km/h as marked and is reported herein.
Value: 175 km/h
